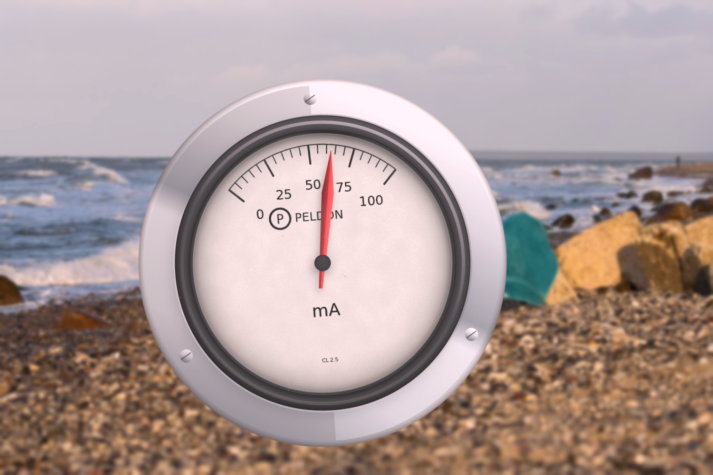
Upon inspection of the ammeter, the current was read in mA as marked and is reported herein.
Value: 62.5 mA
